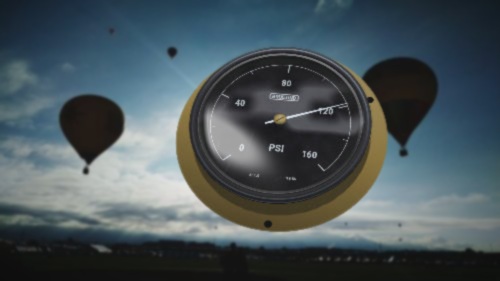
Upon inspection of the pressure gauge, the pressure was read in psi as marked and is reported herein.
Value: 120 psi
